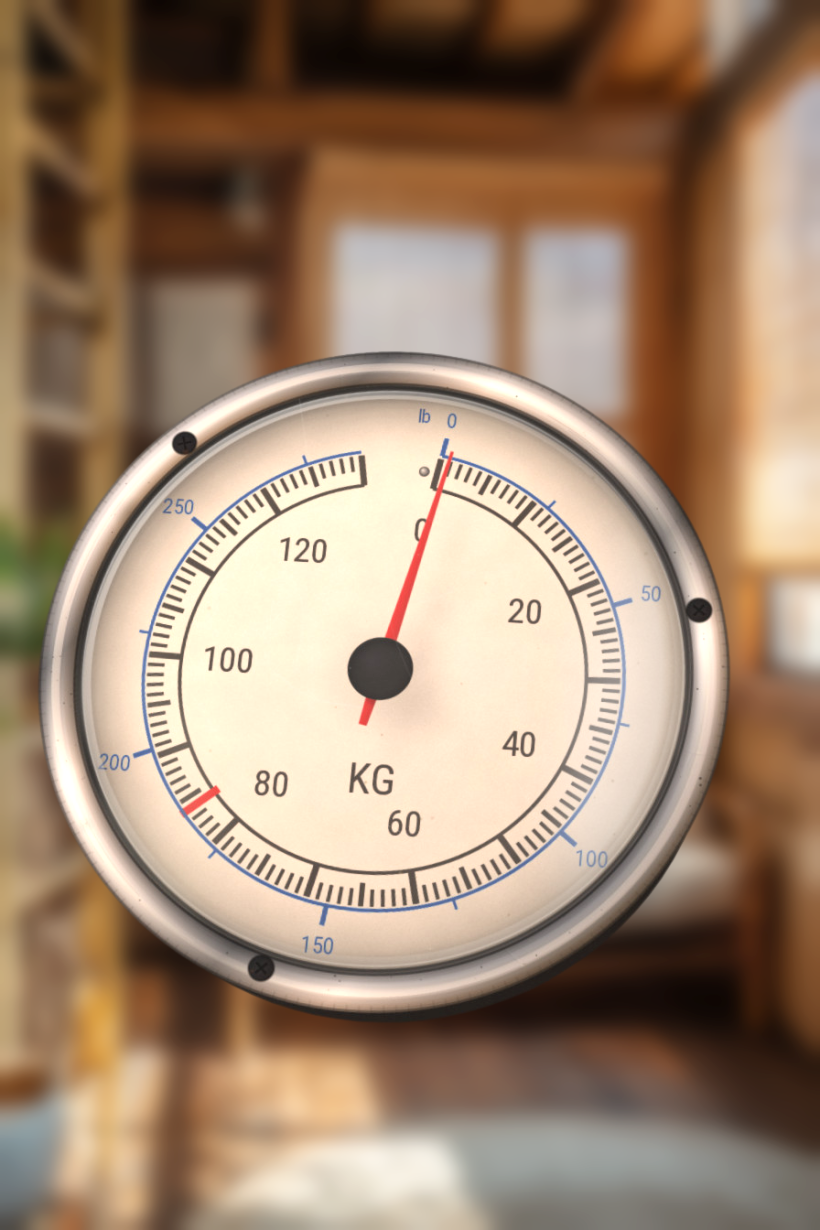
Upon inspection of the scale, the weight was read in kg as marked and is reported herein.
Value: 1 kg
